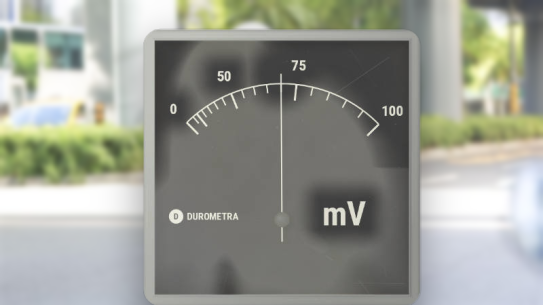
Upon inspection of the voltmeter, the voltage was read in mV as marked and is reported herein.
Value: 70 mV
